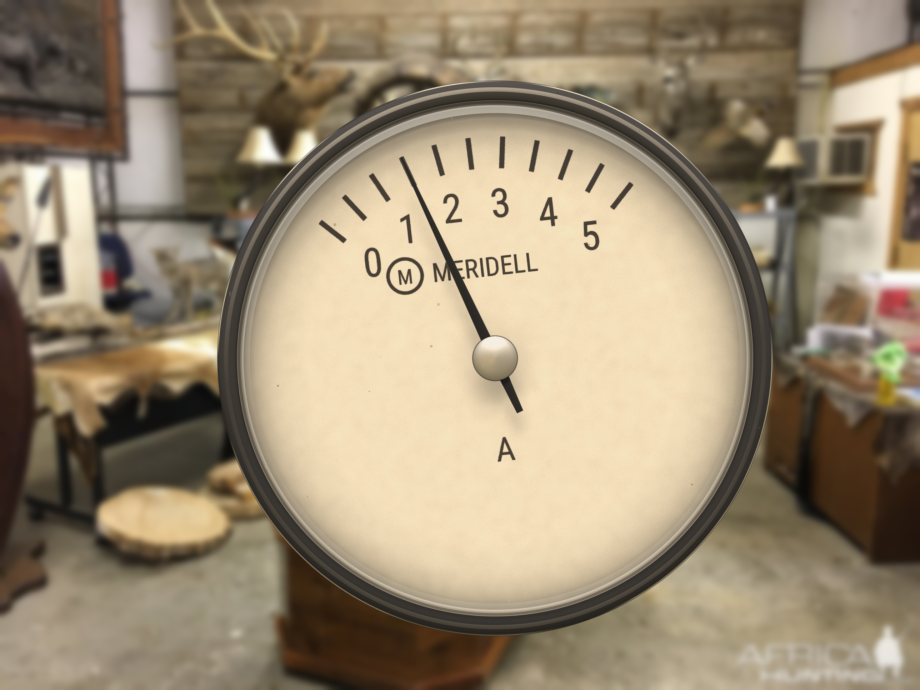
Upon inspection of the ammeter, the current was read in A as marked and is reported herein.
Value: 1.5 A
